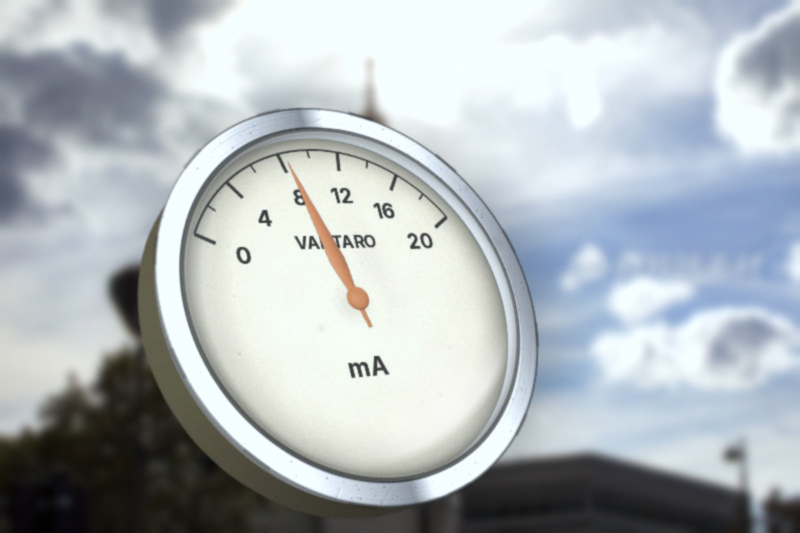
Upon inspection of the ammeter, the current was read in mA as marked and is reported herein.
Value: 8 mA
